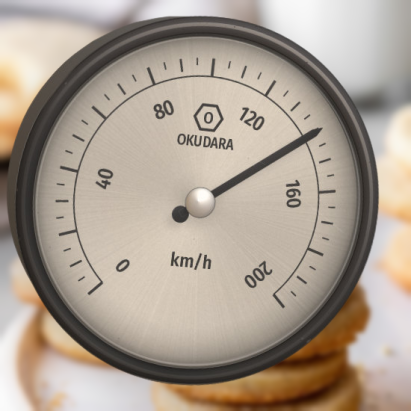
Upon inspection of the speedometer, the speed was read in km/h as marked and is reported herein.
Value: 140 km/h
